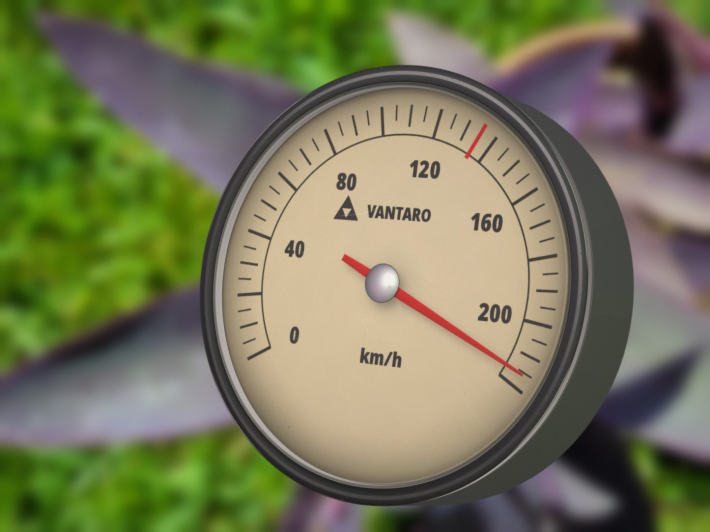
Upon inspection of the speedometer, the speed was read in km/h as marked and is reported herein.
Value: 215 km/h
